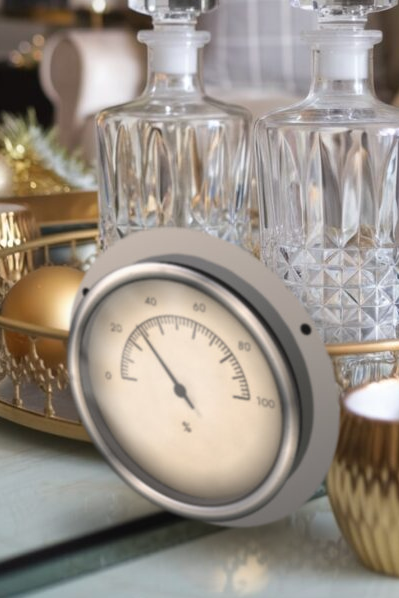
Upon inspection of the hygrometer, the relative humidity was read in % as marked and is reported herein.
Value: 30 %
